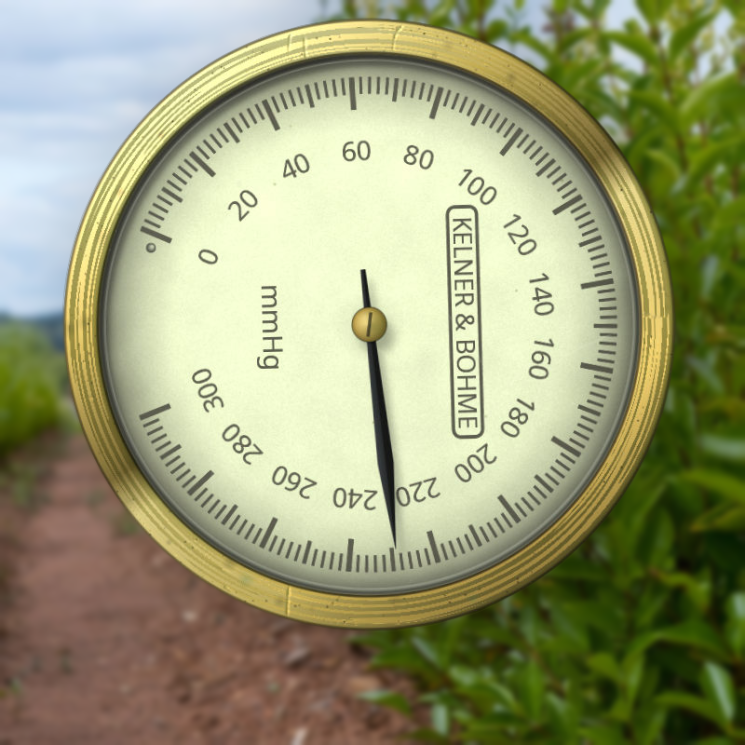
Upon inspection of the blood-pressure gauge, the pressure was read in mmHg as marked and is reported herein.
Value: 229 mmHg
